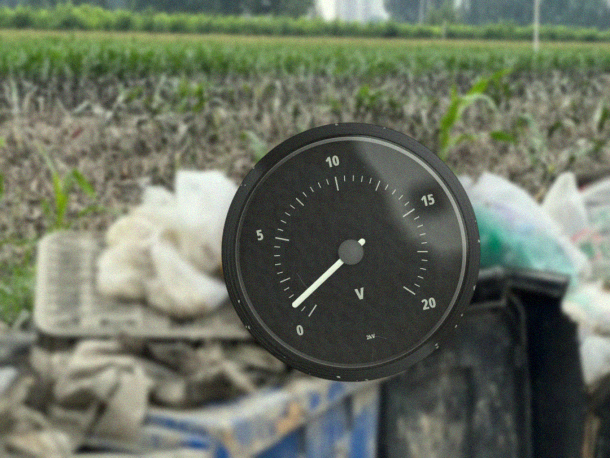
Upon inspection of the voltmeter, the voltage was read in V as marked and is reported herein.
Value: 1 V
